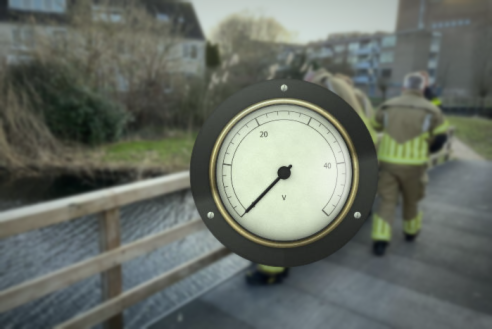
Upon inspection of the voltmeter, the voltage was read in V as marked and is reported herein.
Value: 0 V
